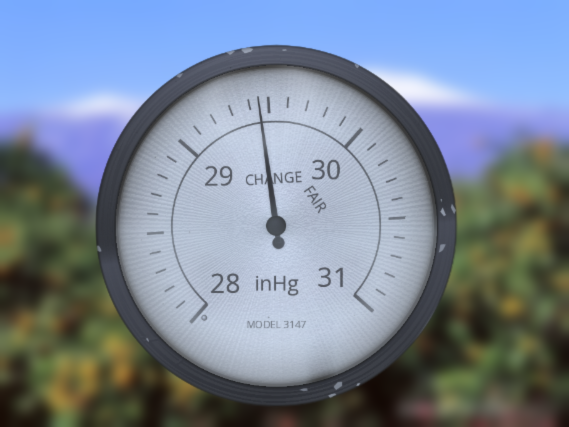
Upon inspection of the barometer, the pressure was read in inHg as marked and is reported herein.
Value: 29.45 inHg
